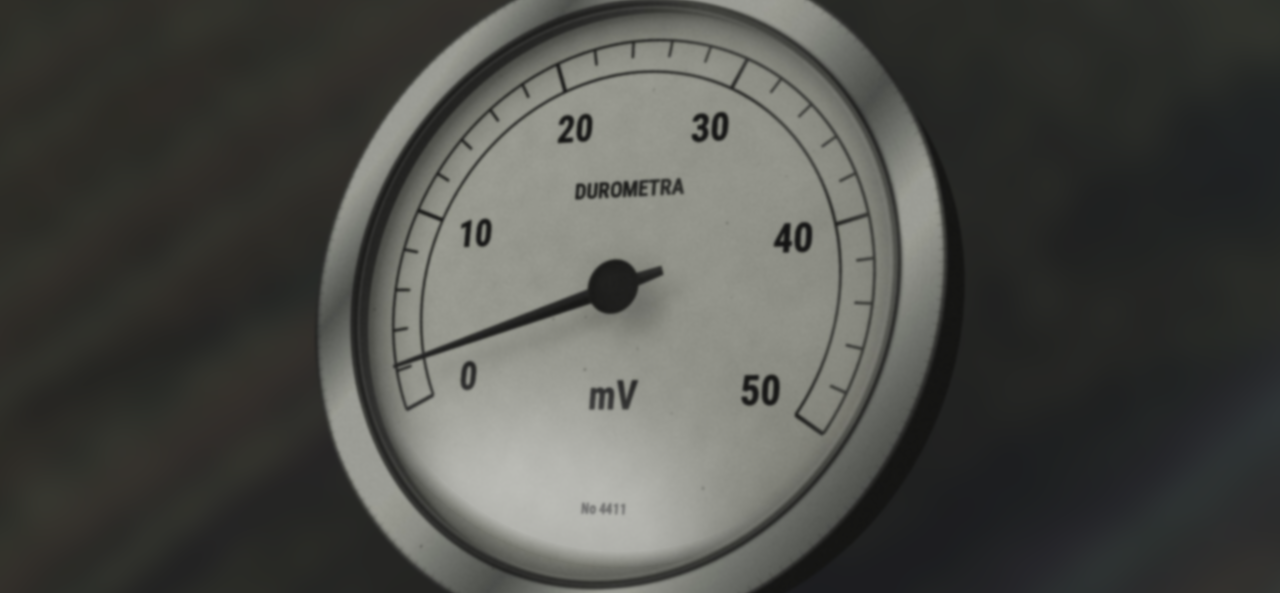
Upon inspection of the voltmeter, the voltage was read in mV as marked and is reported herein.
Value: 2 mV
